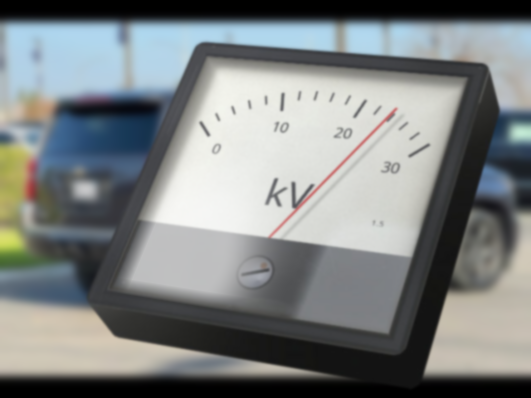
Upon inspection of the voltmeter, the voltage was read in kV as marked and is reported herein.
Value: 24 kV
